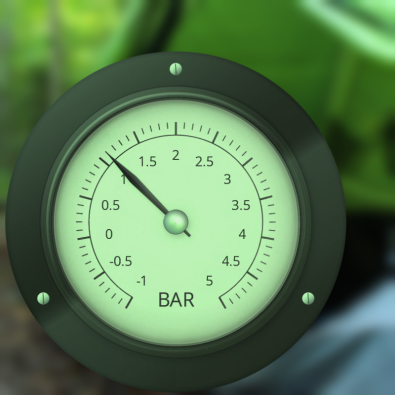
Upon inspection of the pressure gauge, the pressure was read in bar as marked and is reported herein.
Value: 1.1 bar
